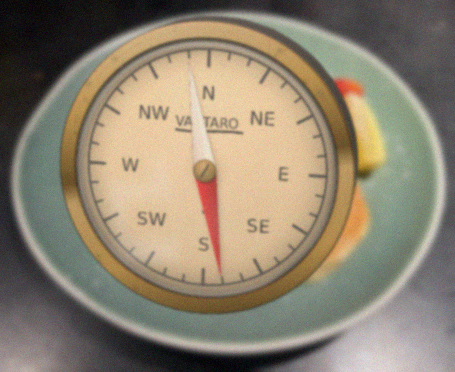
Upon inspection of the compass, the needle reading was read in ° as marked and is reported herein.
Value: 170 °
